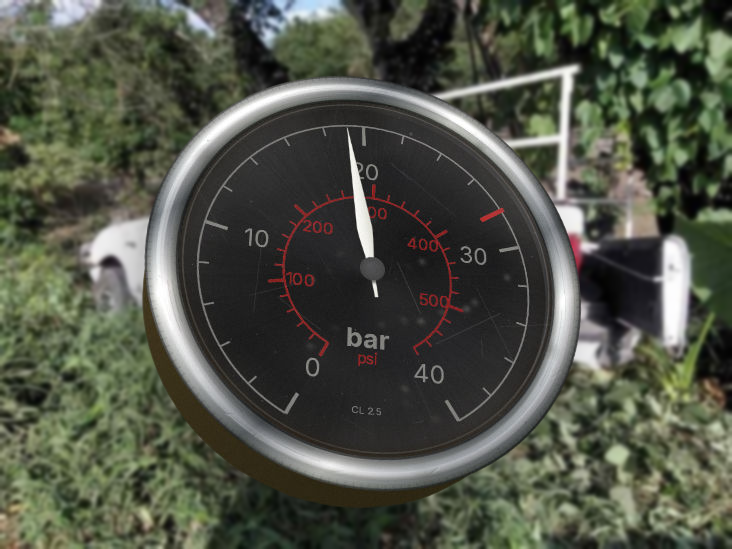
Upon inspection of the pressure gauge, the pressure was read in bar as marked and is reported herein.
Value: 19 bar
